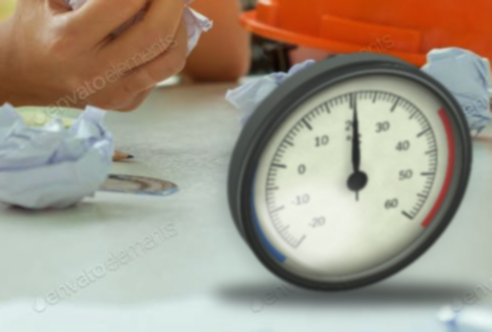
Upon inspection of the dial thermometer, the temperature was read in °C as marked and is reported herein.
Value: 20 °C
